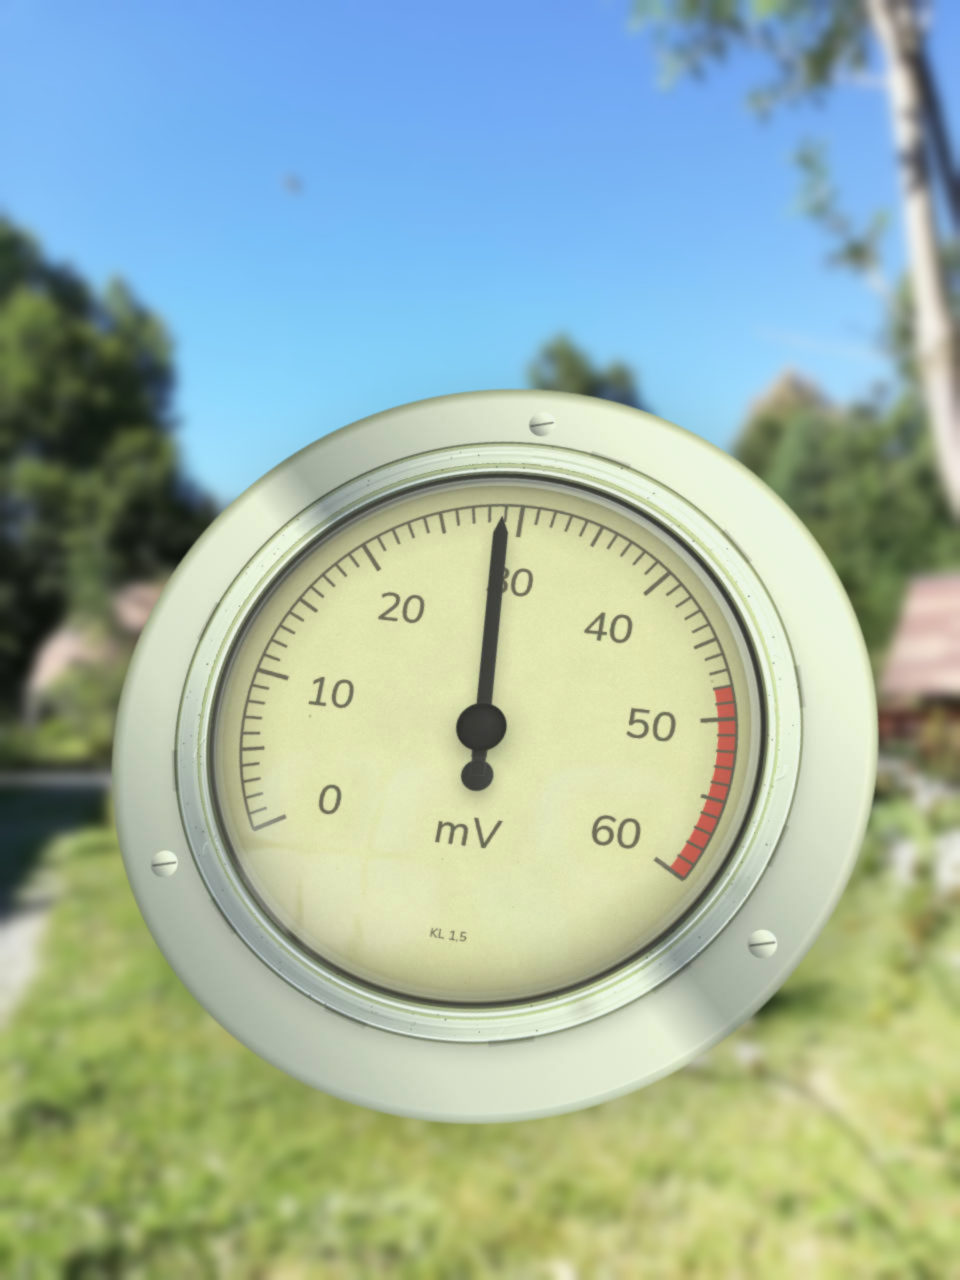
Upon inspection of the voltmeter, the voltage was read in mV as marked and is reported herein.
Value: 29 mV
